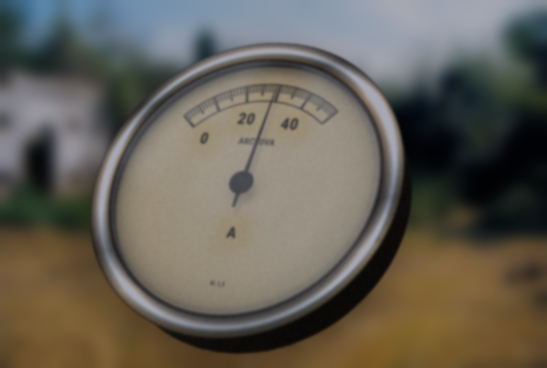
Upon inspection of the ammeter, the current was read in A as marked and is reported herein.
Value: 30 A
